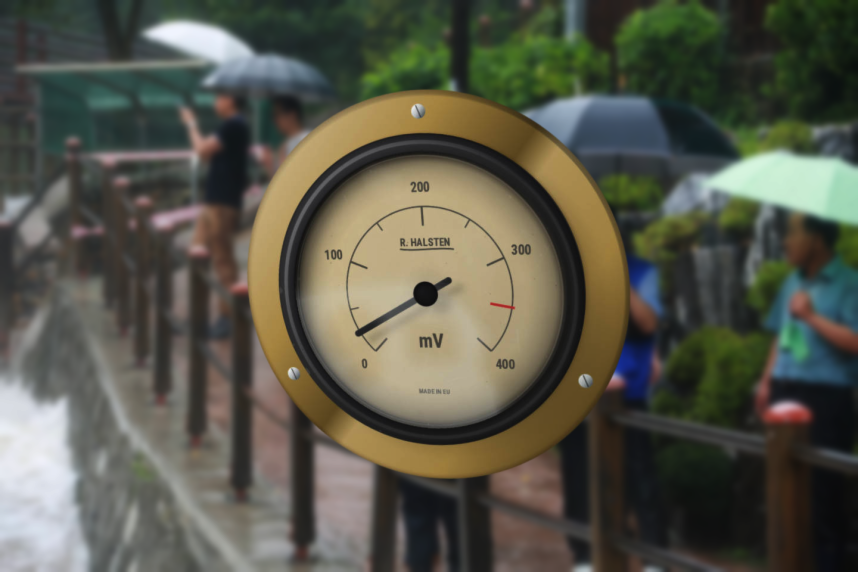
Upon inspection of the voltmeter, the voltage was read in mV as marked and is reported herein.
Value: 25 mV
